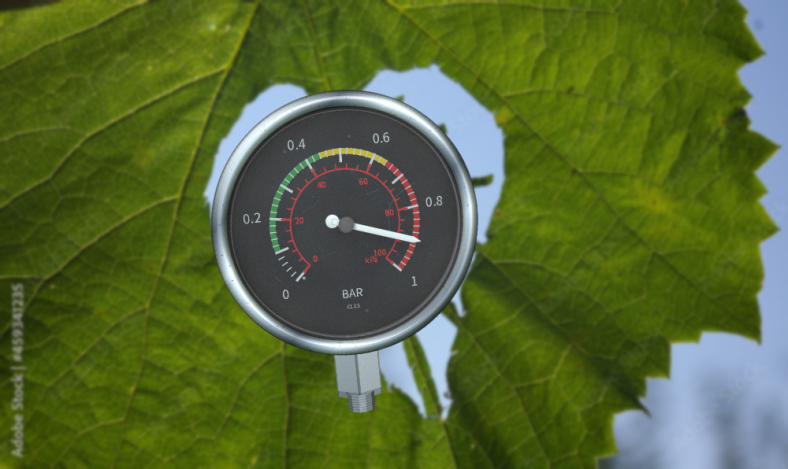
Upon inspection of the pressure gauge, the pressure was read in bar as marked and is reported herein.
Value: 0.9 bar
